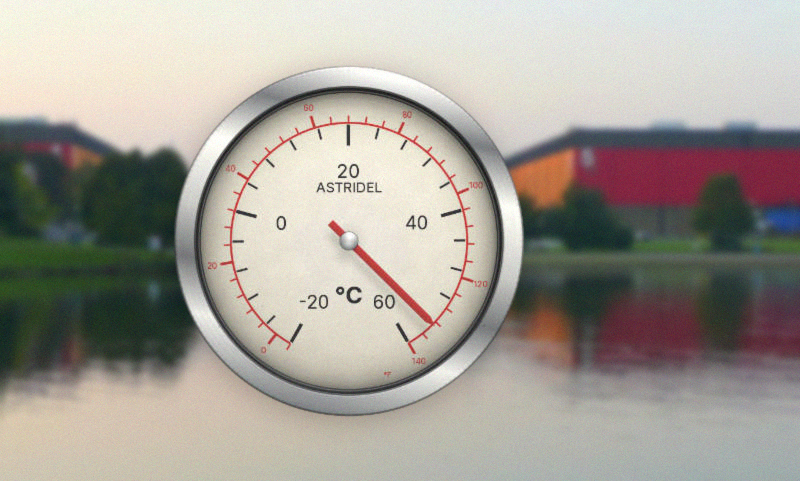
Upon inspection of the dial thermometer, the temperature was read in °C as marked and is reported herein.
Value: 56 °C
